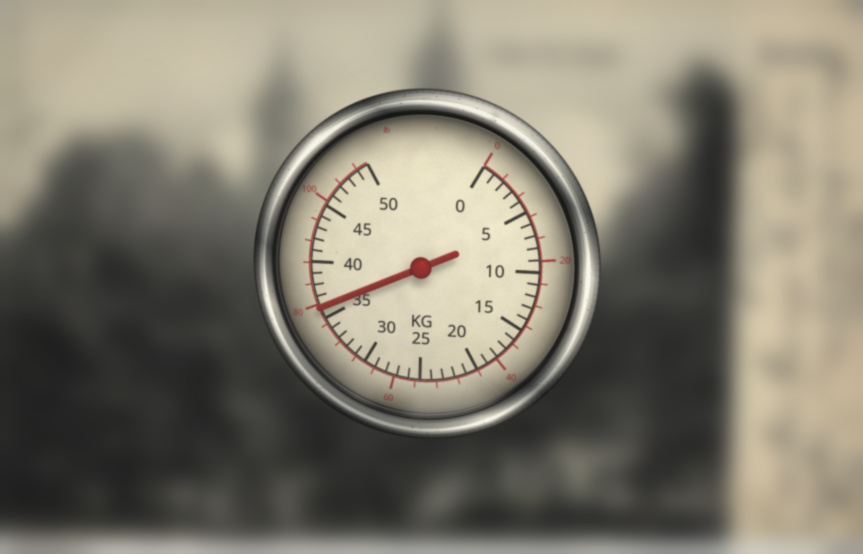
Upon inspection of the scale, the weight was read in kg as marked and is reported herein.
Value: 36 kg
